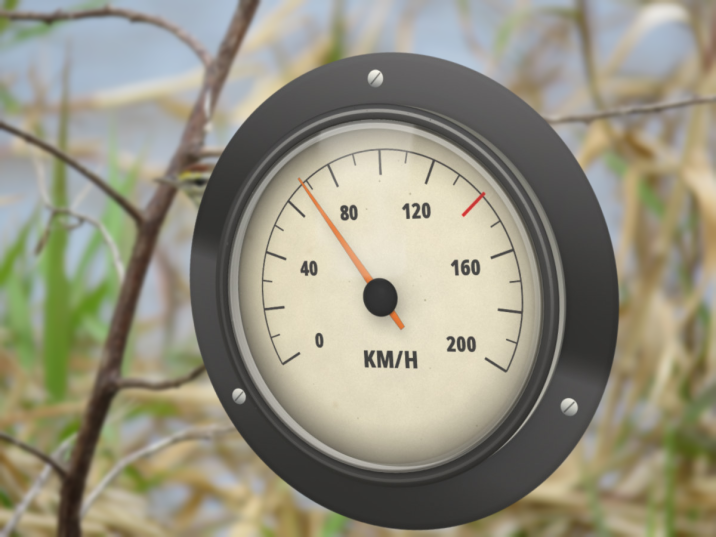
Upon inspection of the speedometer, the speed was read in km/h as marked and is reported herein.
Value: 70 km/h
